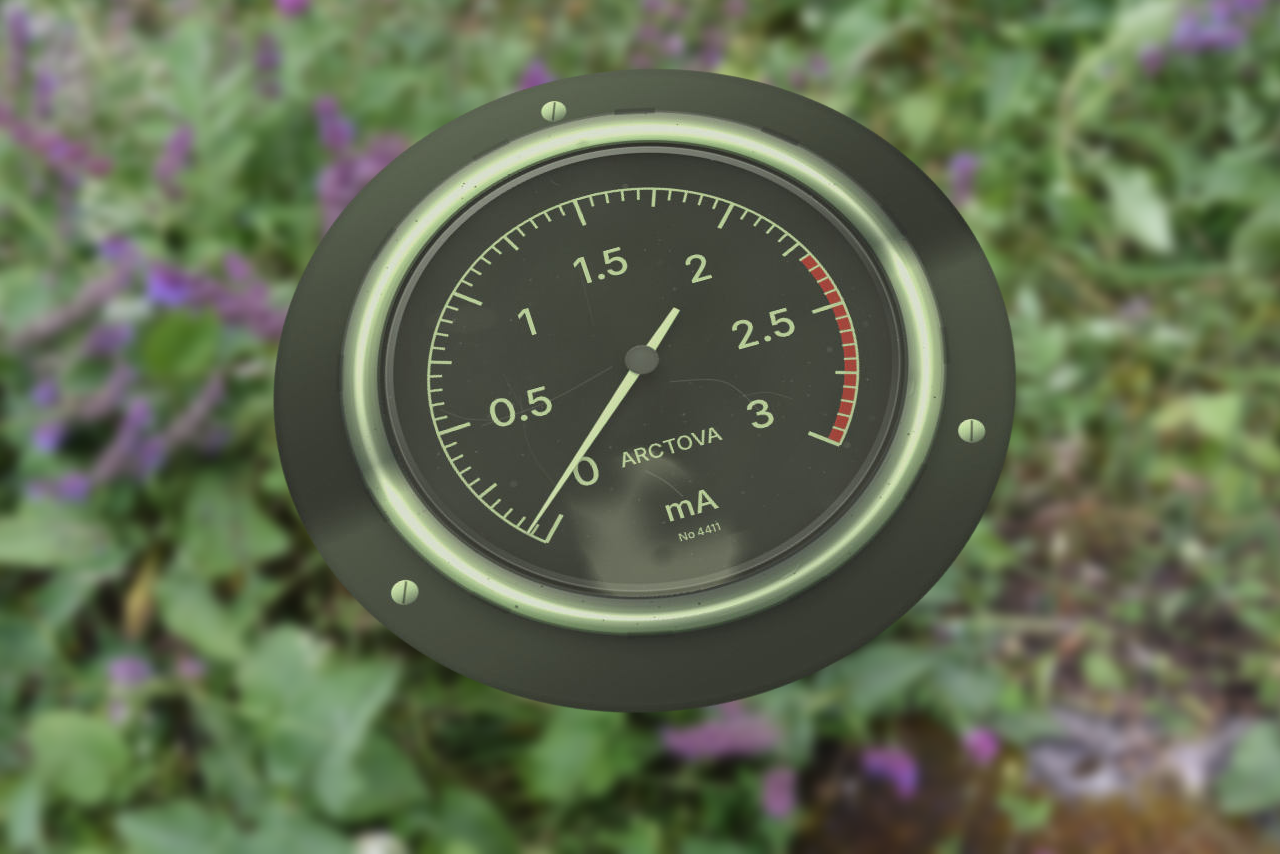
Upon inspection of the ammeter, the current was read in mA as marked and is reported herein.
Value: 0.05 mA
